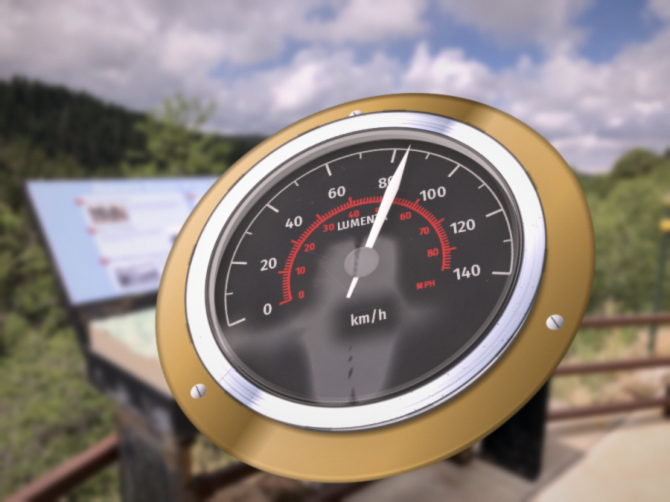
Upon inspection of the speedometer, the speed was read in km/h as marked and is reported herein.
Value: 85 km/h
